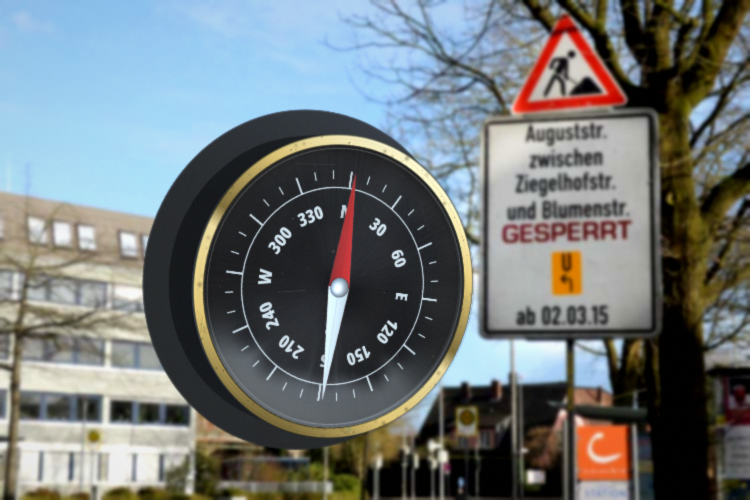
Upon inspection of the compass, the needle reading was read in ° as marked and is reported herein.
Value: 0 °
